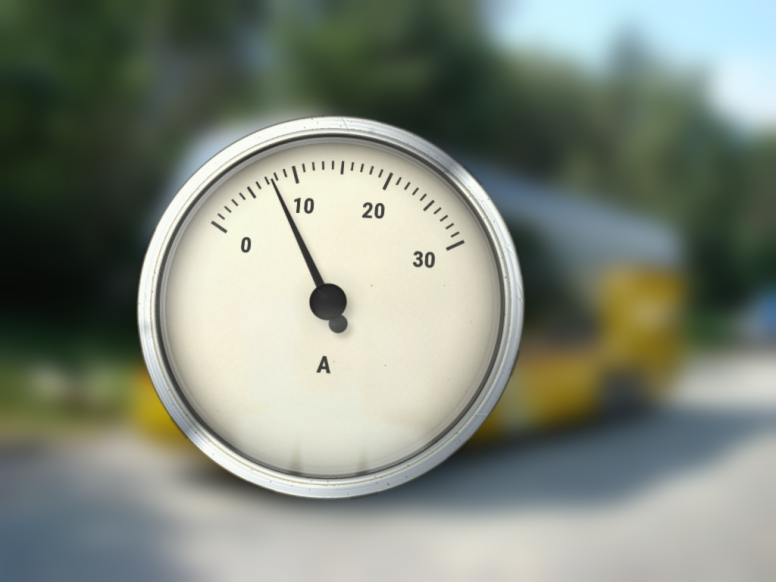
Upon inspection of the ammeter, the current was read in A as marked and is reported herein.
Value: 7.5 A
